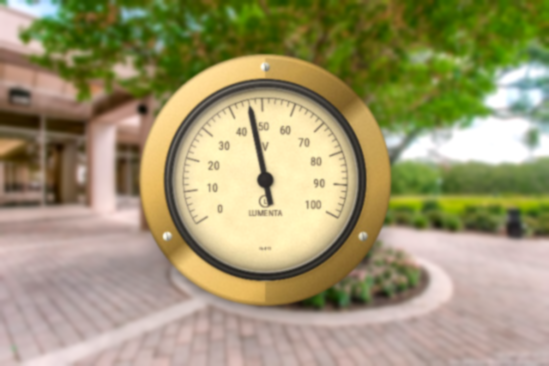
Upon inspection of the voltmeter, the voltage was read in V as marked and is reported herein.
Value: 46 V
